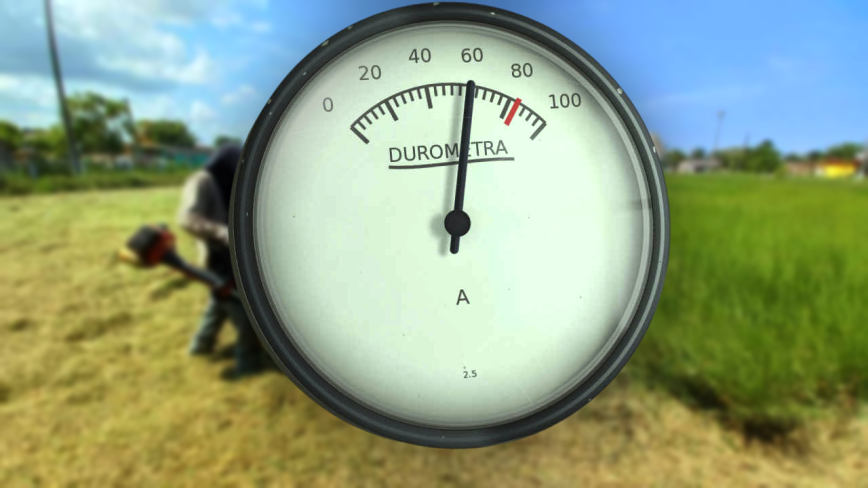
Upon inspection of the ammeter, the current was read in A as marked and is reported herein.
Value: 60 A
